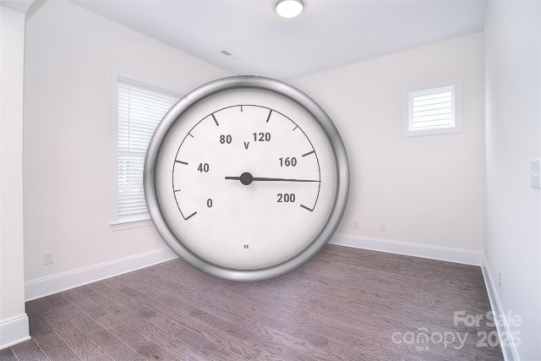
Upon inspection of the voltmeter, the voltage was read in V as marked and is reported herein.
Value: 180 V
